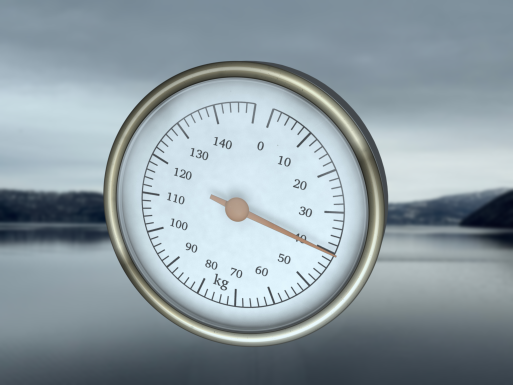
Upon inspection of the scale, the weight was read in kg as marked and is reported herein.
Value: 40 kg
